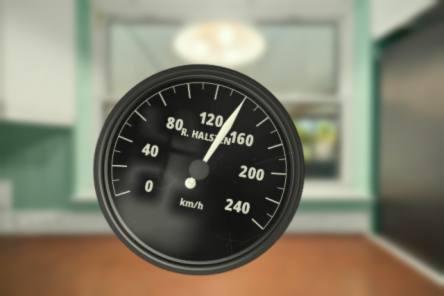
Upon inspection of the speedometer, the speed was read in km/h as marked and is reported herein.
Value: 140 km/h
